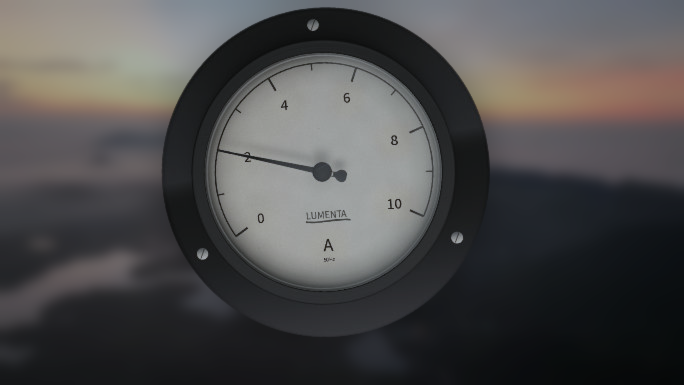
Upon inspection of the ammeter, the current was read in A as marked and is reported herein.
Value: 2 A
